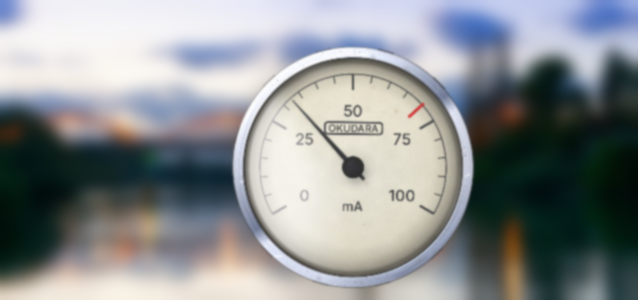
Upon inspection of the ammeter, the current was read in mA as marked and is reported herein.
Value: 32.5 mA
